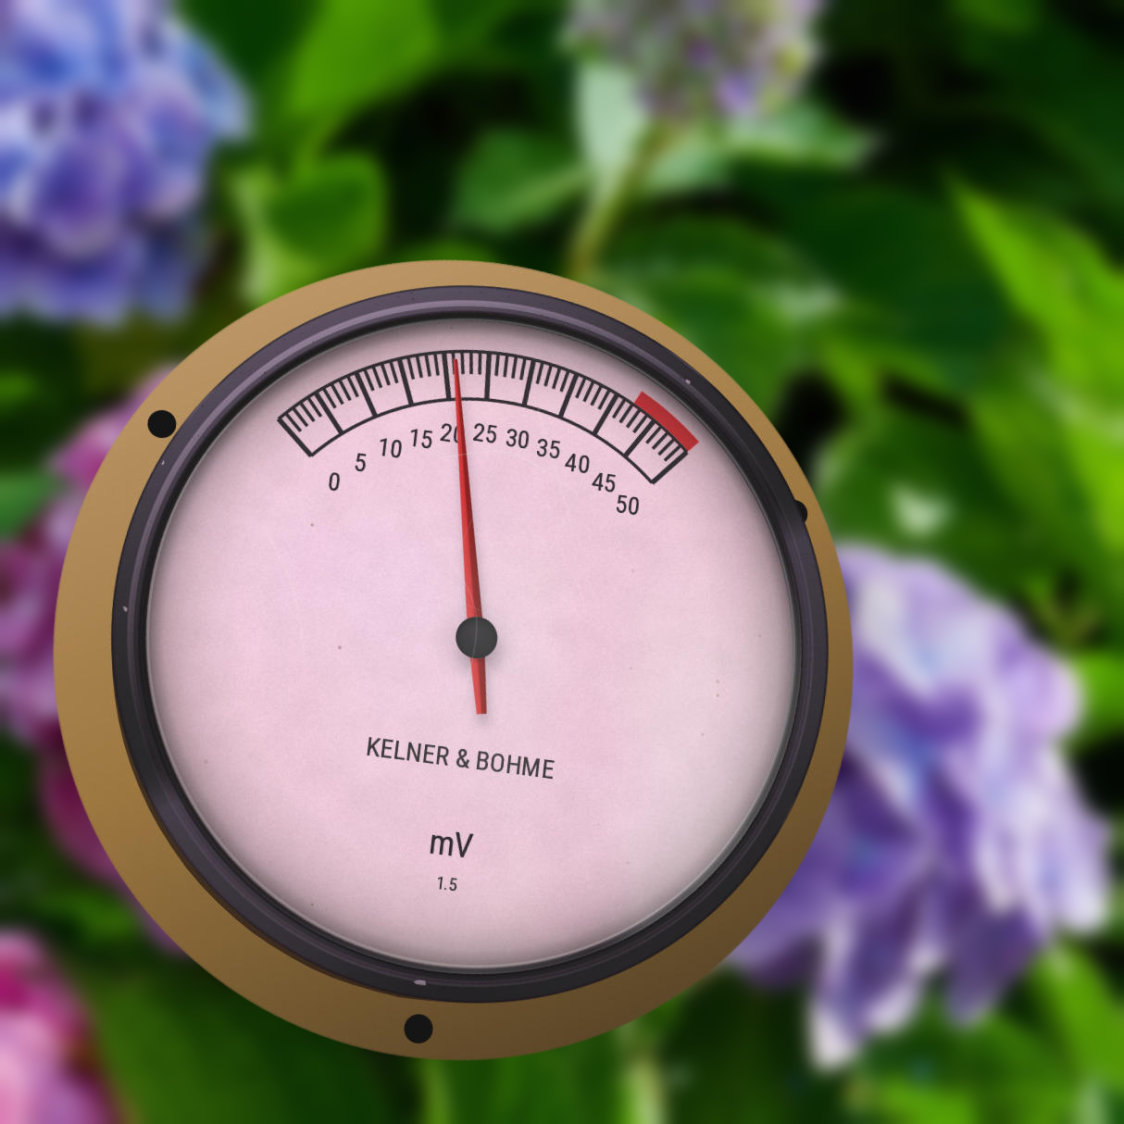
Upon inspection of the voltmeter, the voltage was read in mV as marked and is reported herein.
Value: 21 mV
